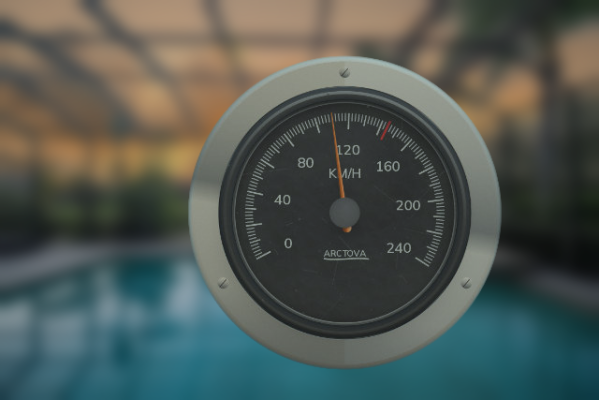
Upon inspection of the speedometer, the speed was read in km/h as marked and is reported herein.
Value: 110 km/h
